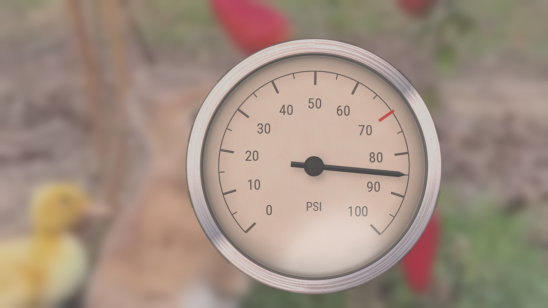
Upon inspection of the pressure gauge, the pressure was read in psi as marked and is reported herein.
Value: 85 psi
